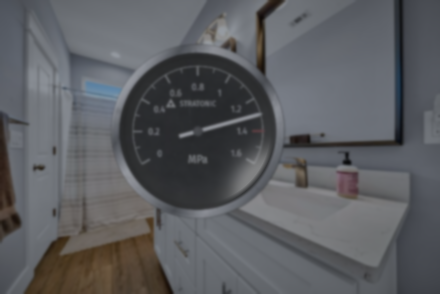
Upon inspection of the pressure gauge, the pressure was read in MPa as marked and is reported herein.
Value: 1.3 MPa
